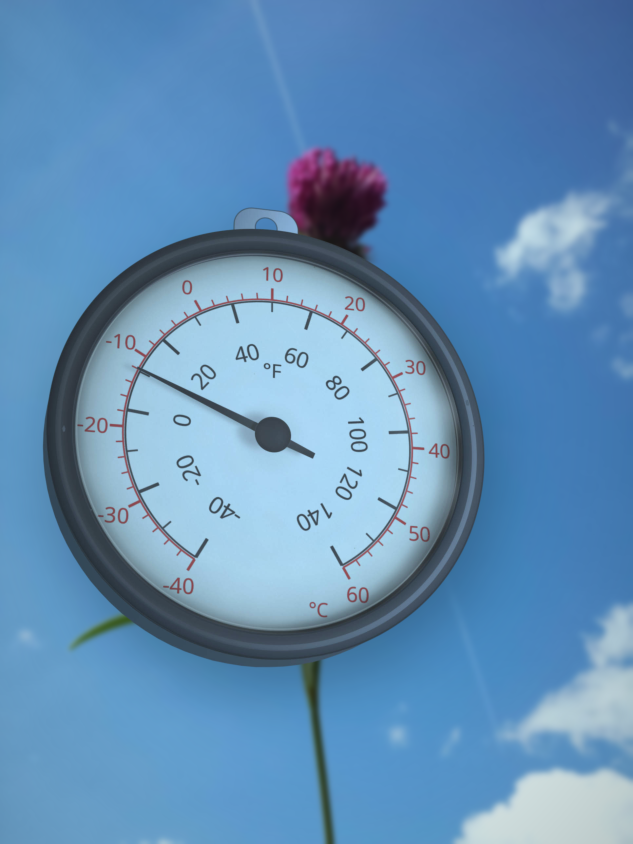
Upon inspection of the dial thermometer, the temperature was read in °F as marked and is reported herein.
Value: 10 °F
